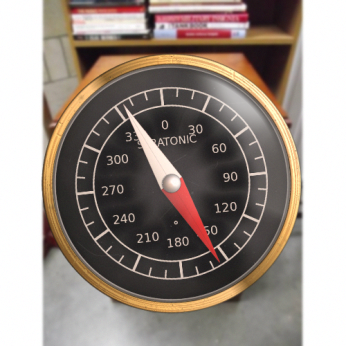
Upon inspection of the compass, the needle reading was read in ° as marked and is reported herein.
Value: 155 °
